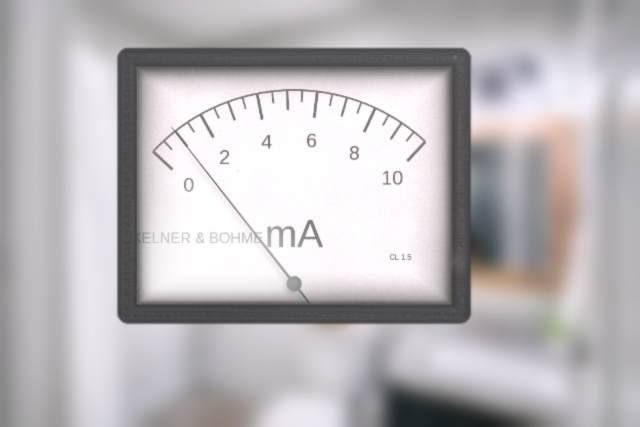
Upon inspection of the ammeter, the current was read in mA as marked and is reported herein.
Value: 1 mA
